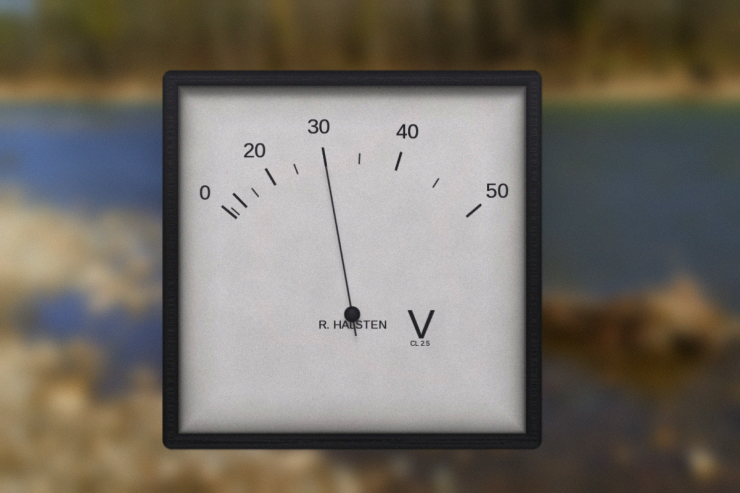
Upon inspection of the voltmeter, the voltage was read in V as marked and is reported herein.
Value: 30 V
